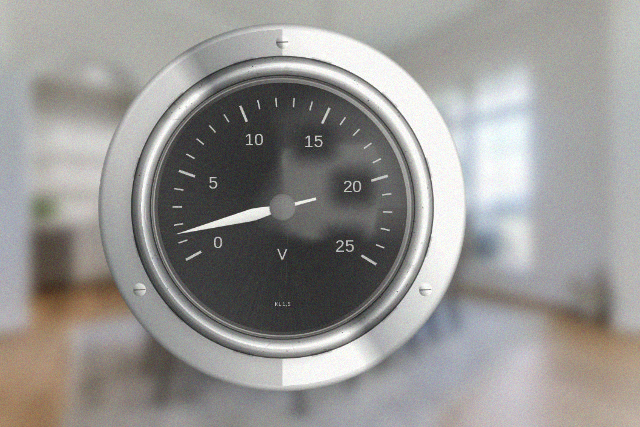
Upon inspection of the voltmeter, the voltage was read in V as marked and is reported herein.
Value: 1.5 V
